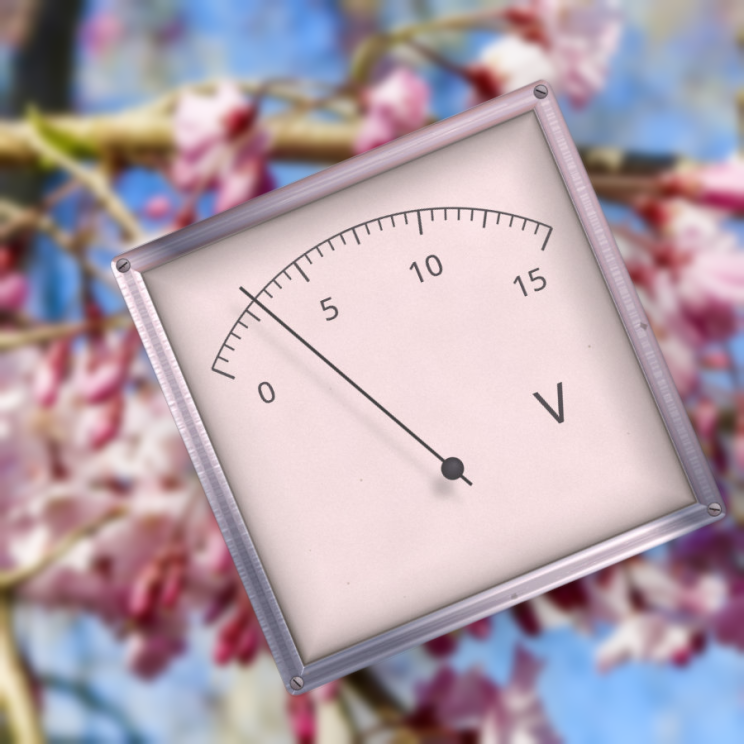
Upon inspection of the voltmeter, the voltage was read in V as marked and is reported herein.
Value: 3 V
